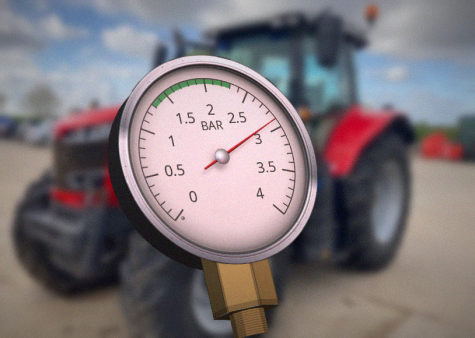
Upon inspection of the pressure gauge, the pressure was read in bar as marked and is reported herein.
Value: 2.9 bar
